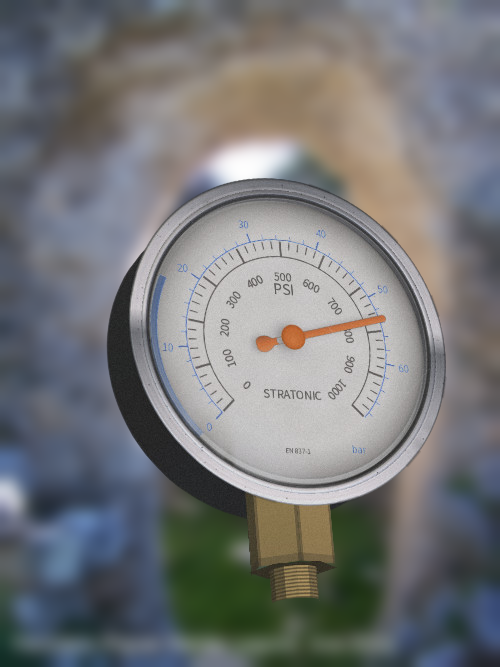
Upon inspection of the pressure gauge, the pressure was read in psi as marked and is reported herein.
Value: 780 psi
